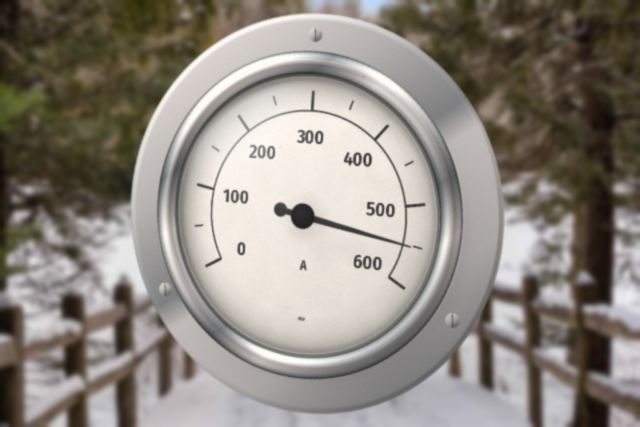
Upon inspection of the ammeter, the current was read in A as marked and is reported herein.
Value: 550 A
